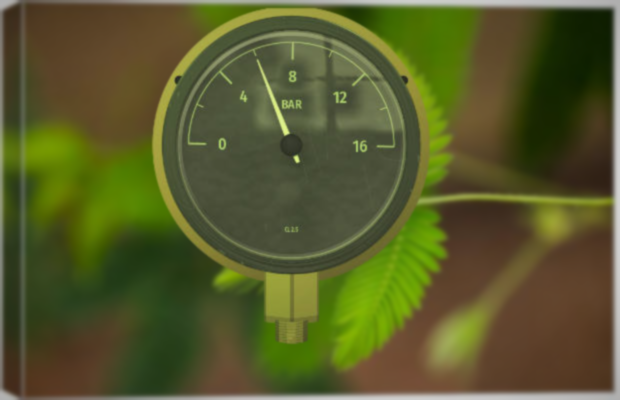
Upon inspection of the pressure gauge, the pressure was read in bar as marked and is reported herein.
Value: 6 bar
